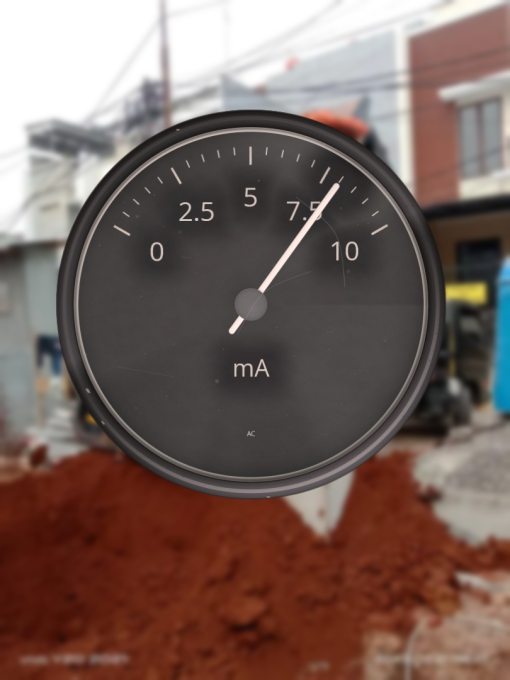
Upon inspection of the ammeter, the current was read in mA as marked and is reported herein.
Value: 8 mA
